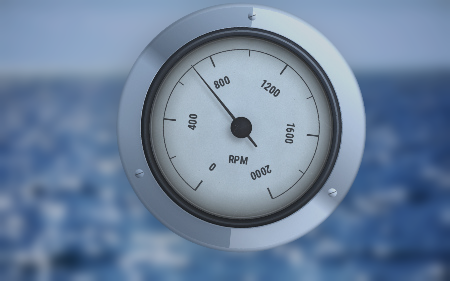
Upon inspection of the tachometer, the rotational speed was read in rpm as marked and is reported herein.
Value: 700 rpm
